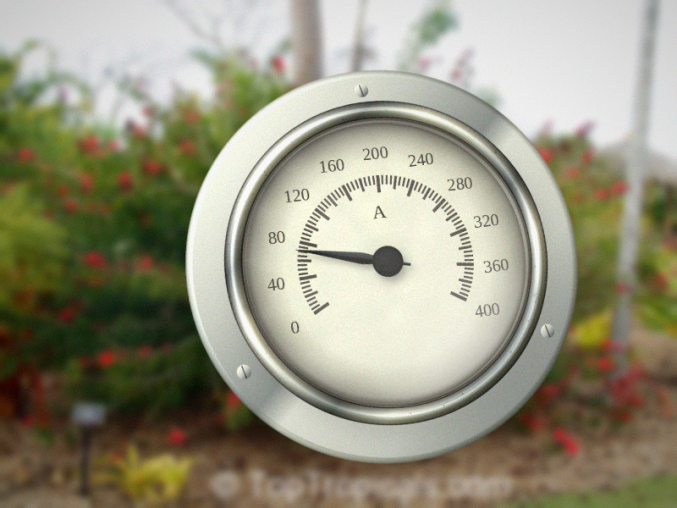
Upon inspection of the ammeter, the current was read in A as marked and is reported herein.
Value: 70 A
